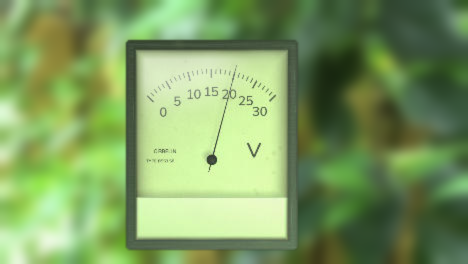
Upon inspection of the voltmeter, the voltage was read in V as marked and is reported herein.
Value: 20 V
